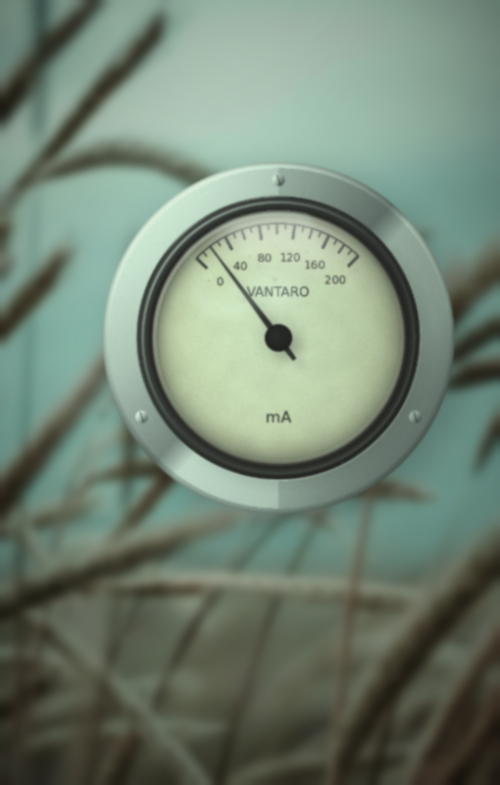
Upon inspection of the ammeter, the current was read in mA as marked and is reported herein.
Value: 20 mA
